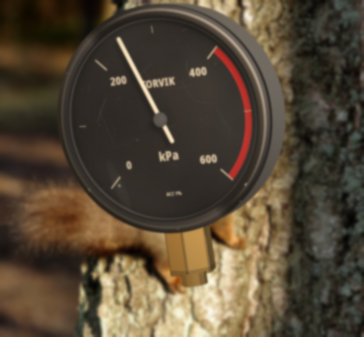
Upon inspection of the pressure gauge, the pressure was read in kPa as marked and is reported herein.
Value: 250 kPa
